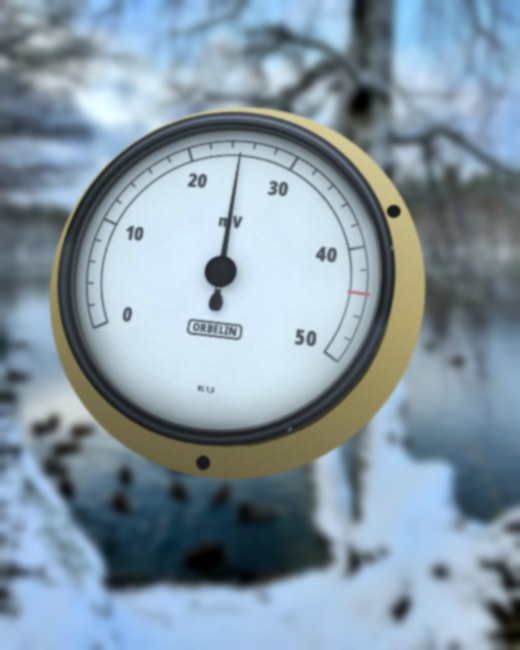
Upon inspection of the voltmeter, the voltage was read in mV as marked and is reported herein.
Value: 25 mV
